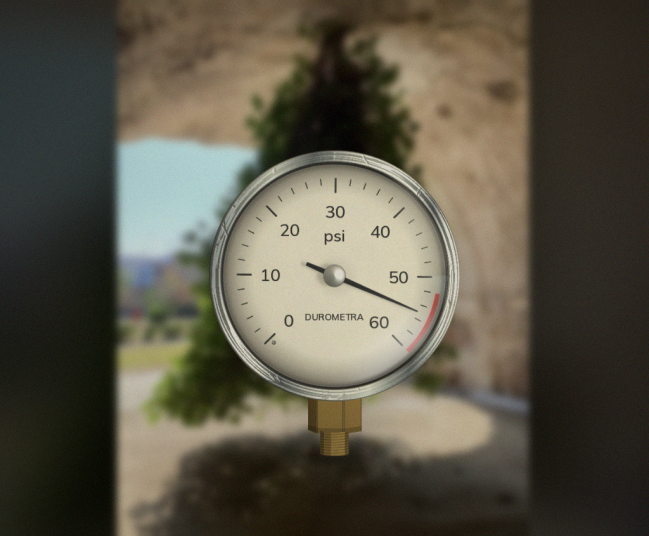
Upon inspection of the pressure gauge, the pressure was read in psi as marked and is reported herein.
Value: 55 psi
